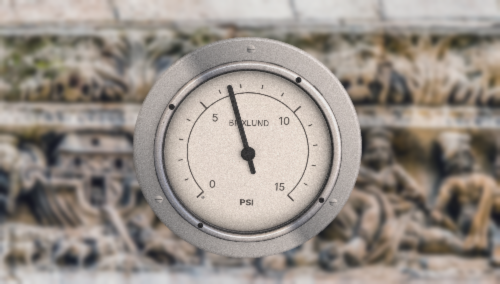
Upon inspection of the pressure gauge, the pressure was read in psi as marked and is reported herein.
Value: 6.5 psi
